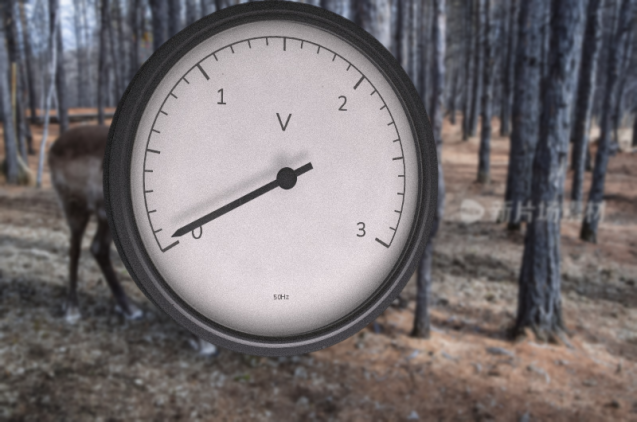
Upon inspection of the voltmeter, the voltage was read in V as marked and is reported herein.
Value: 0.05 V
